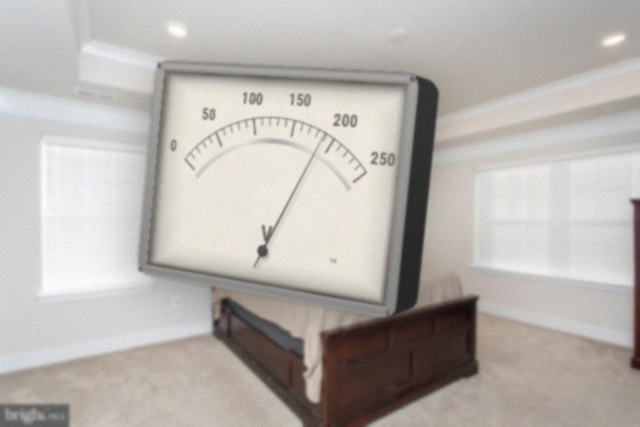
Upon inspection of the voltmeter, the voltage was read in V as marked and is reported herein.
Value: 190 V
